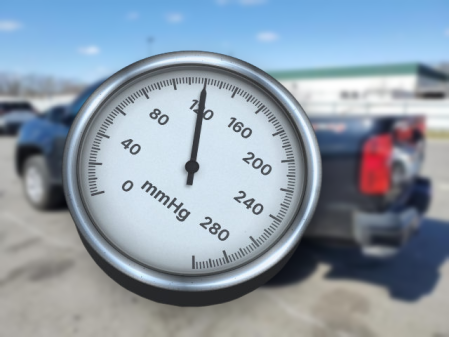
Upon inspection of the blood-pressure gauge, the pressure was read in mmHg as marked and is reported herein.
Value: 120 mmHg
